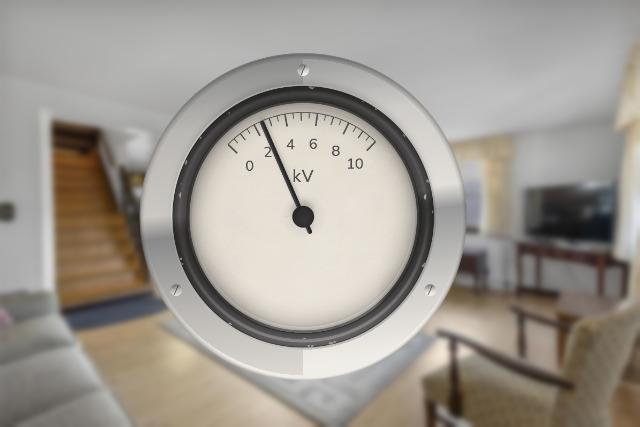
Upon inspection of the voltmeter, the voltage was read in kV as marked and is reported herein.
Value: 2.5 kV
